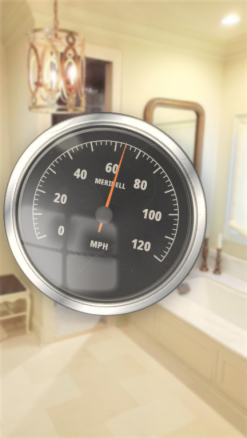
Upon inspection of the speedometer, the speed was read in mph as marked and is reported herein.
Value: 64 mph
